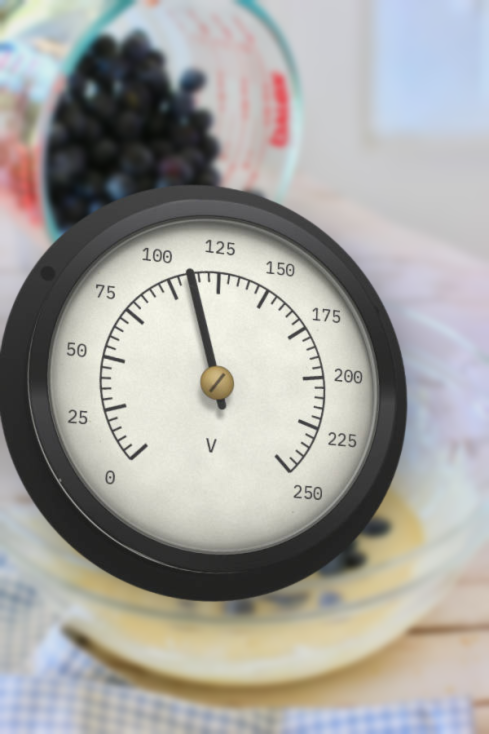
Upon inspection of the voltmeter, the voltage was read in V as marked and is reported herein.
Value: 110 V
